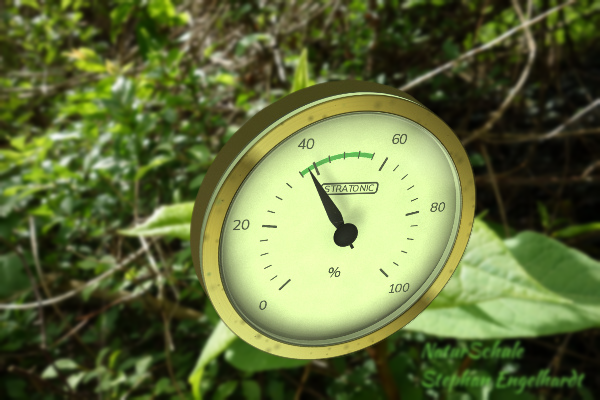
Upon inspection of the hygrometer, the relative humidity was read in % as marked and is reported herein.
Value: 38 %
